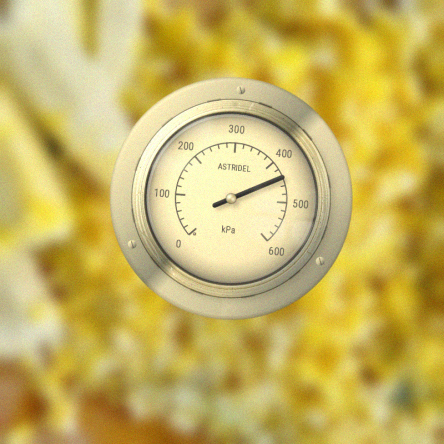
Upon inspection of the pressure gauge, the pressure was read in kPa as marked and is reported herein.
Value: 440 kPa
